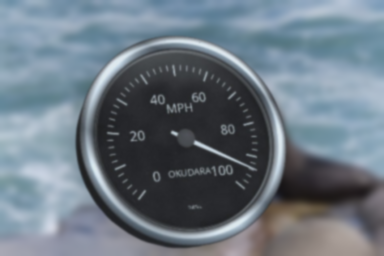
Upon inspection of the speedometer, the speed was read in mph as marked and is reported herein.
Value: 94 mph
